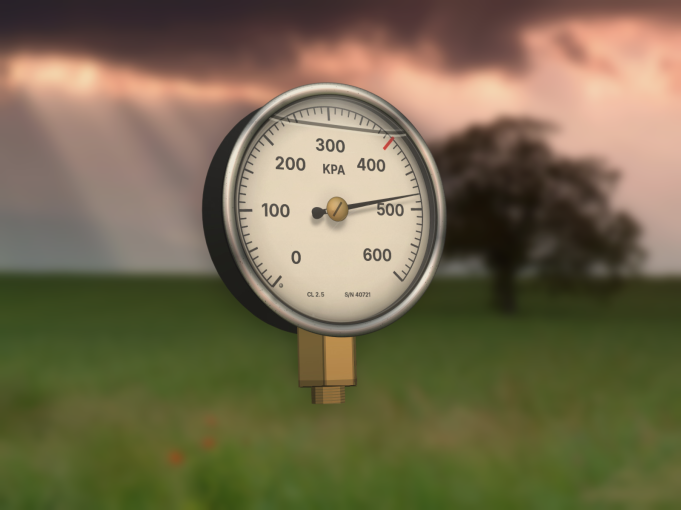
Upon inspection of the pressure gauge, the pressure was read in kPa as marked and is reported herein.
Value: 480 kPa
